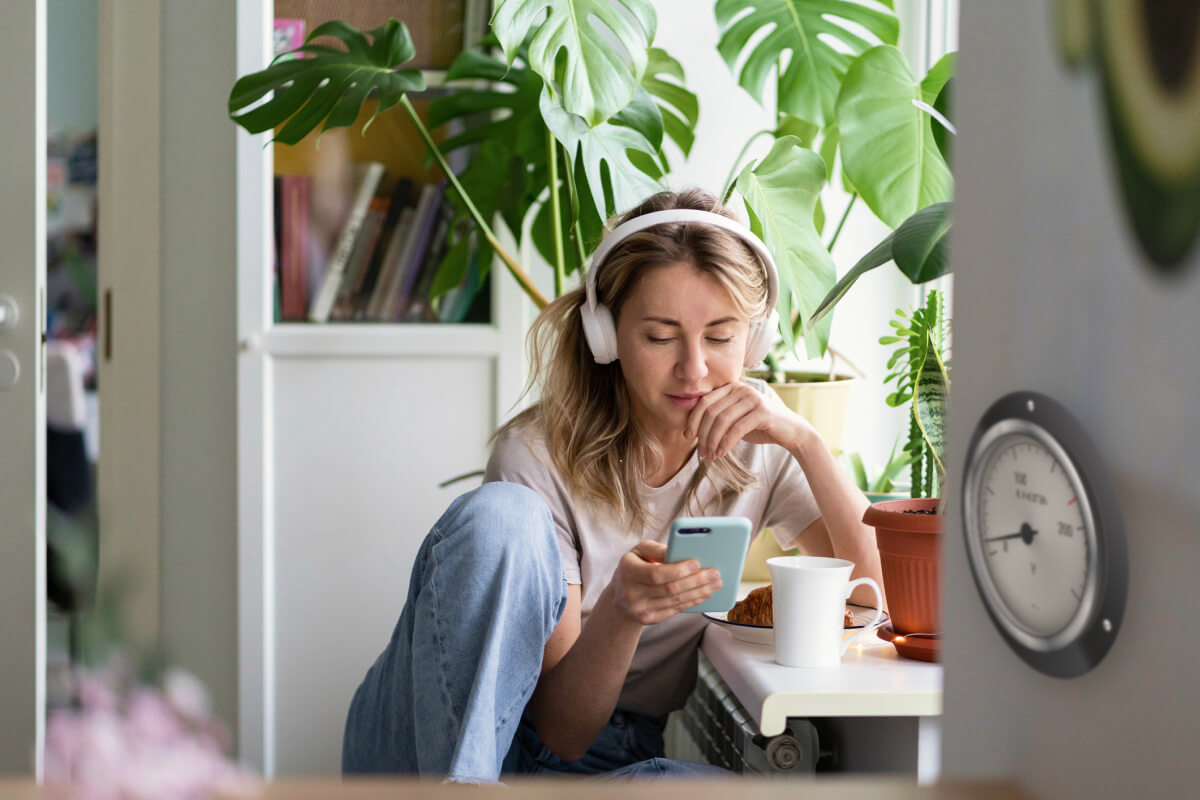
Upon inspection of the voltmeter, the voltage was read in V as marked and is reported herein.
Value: 10 V
